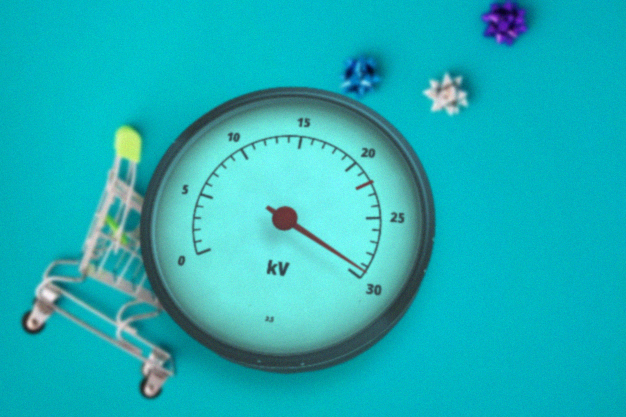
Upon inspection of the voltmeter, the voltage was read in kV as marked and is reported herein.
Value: 29.5 kV
